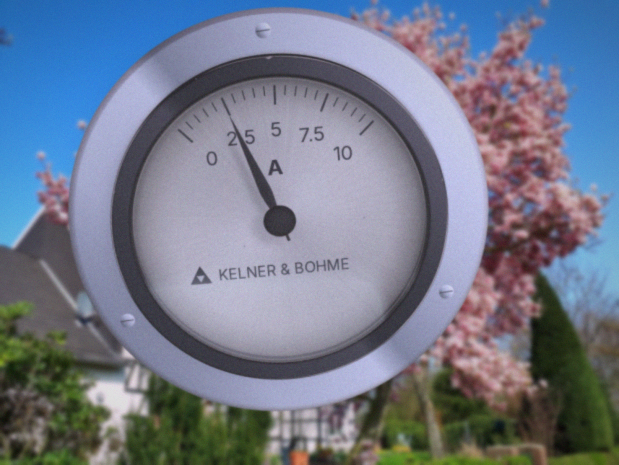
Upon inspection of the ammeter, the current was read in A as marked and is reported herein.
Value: 2.5 A
